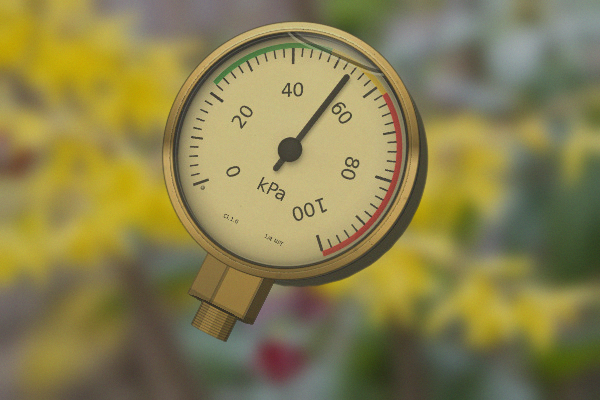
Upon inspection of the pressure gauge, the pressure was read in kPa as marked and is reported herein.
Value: 54 kPa
